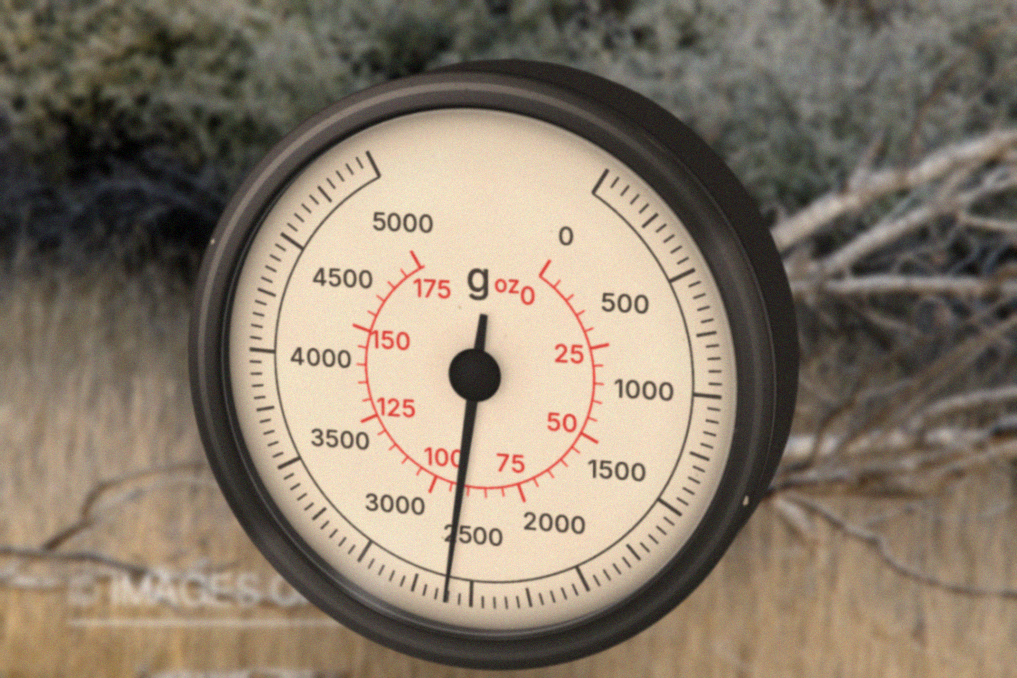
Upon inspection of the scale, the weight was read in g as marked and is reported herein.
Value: 2600 g
